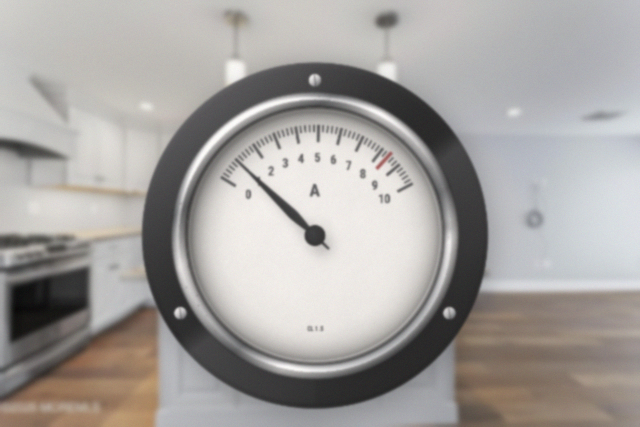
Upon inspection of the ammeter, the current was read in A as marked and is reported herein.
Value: 1 A
